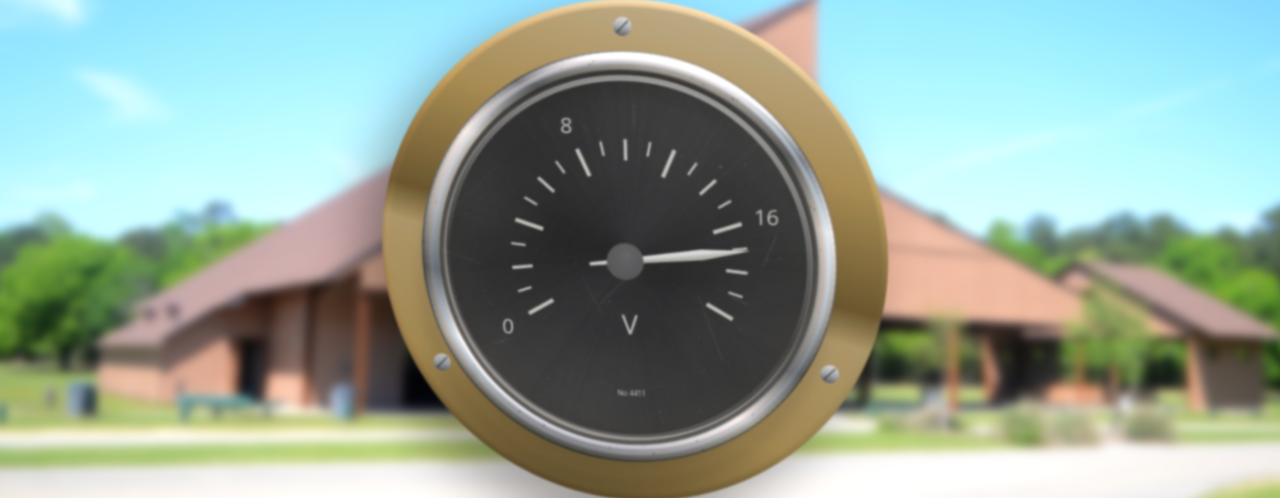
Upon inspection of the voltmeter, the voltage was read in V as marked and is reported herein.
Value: 17 V
